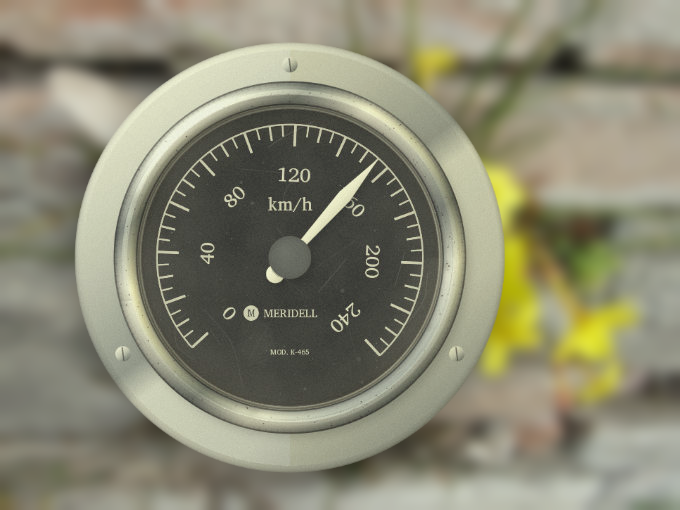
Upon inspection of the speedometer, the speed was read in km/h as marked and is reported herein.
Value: 155 km/h
